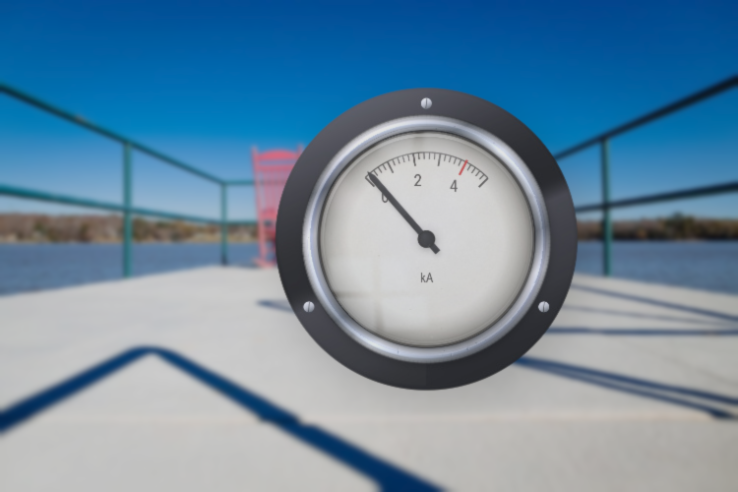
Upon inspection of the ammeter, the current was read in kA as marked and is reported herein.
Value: 0.2 kA
